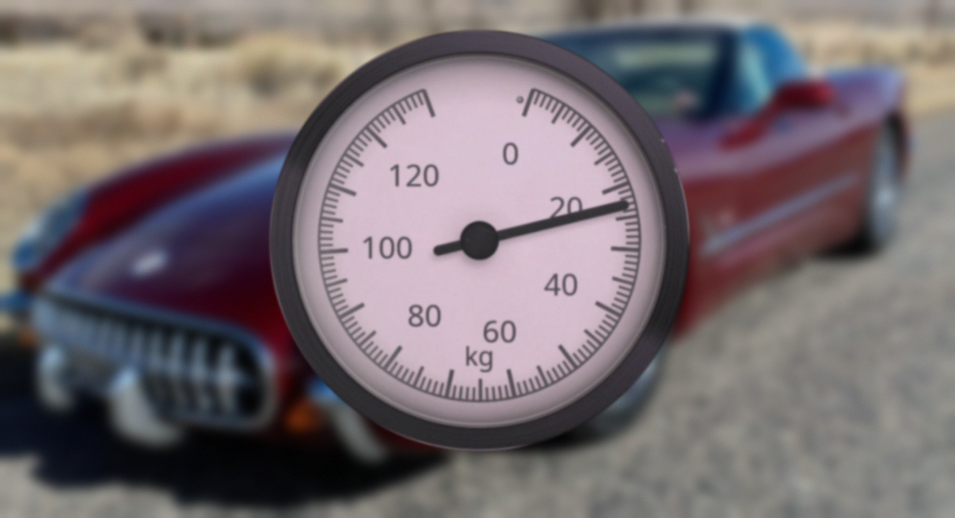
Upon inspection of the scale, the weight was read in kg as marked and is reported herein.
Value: 23 kg
